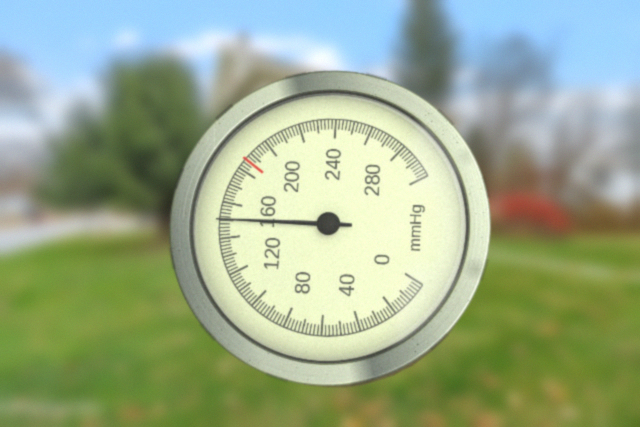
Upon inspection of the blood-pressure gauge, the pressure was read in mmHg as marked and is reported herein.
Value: 150 mmHg
